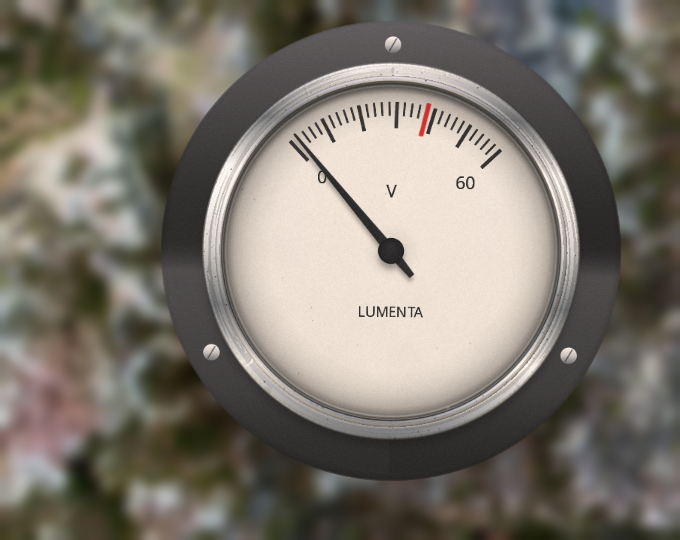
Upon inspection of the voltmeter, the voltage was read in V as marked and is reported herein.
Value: 2 V
